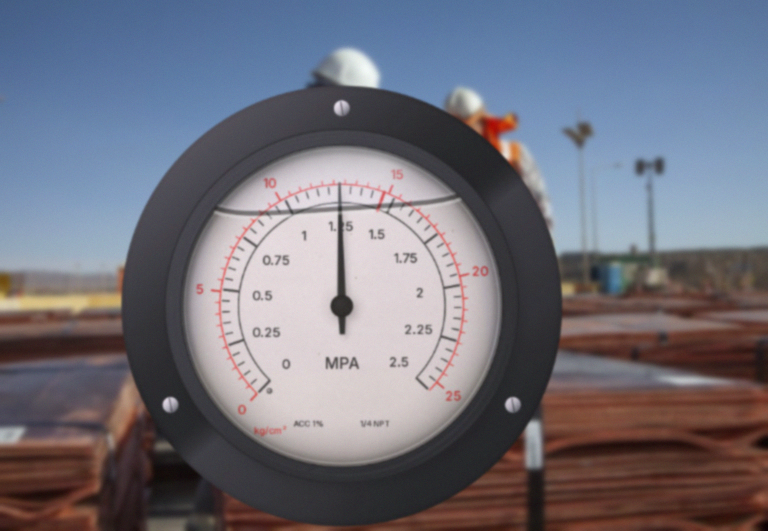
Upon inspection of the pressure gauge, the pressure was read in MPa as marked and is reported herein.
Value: 1.25 MPa
